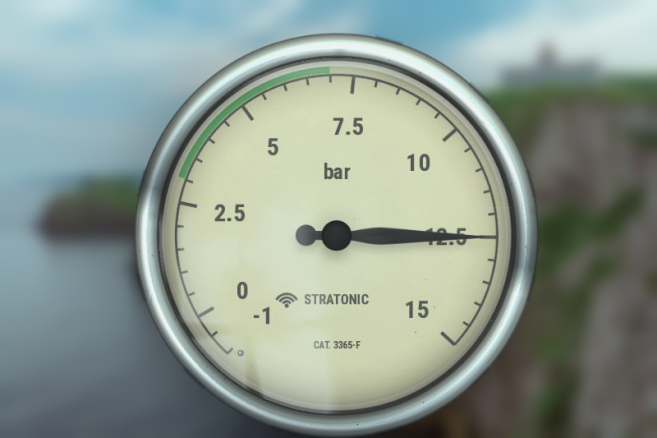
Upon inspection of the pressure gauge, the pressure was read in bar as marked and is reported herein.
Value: 12.5 bar
